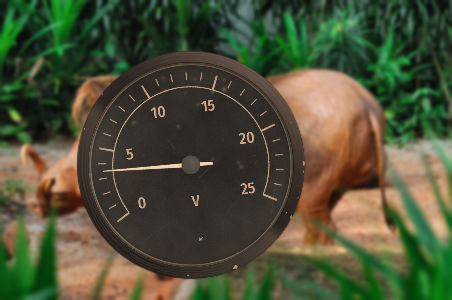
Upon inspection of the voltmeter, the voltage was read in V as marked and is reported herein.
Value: 3.5 V
